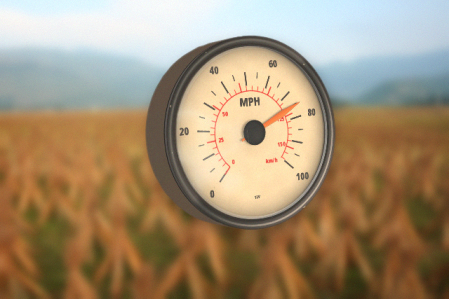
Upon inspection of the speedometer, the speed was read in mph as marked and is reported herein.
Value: 75 mph
